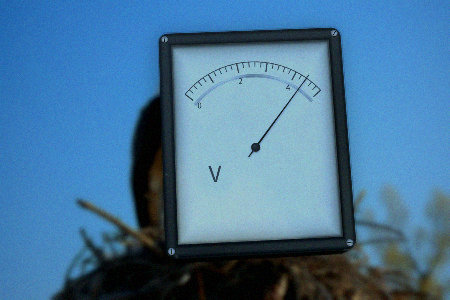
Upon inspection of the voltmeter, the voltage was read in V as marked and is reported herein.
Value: 4.4 V
